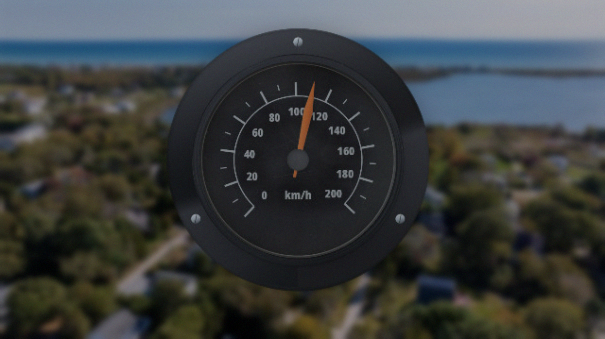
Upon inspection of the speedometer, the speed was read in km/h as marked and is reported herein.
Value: 110 km/h
